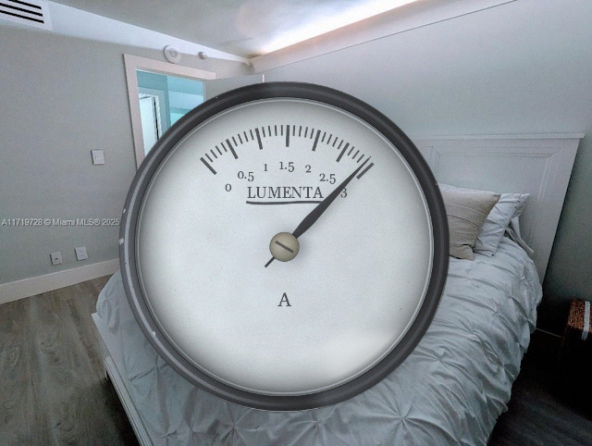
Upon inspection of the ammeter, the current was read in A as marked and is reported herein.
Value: 2.9 A
